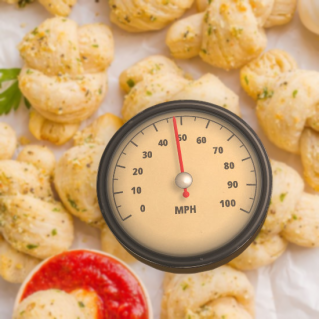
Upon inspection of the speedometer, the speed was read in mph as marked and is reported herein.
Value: 47.5 mph
